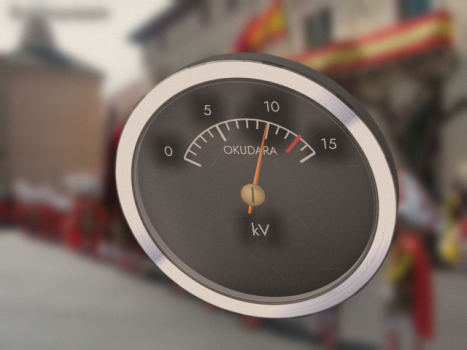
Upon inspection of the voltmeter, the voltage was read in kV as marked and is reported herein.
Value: 10 kV
